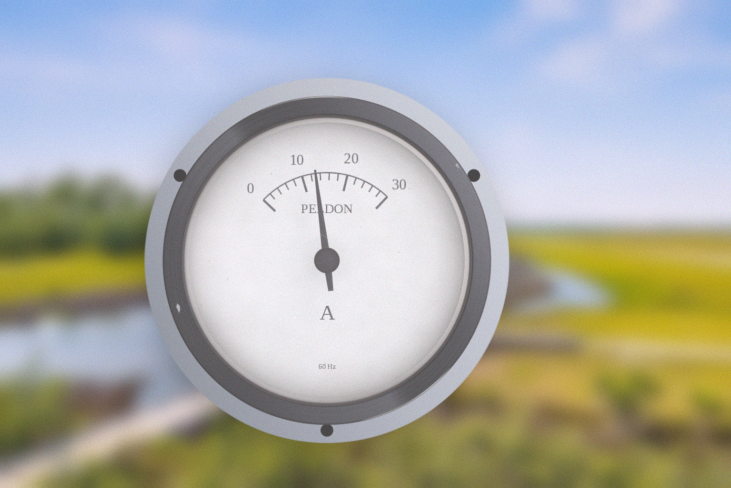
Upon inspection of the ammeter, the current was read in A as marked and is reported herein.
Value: 13 A
